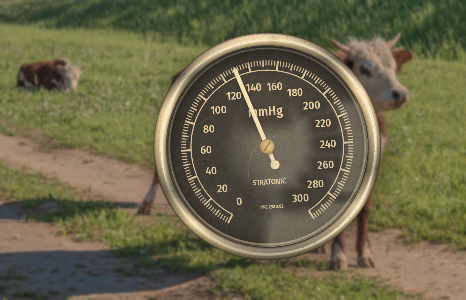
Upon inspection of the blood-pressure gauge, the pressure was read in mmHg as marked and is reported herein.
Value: 130 mmHg
